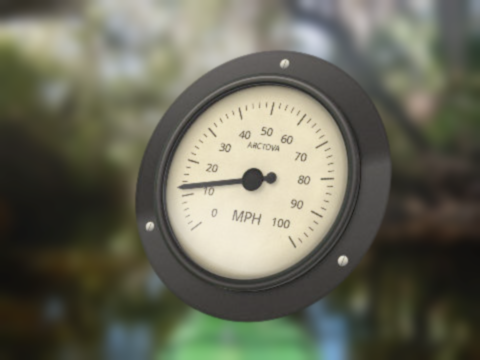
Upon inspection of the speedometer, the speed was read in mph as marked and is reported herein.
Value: 12 mph
